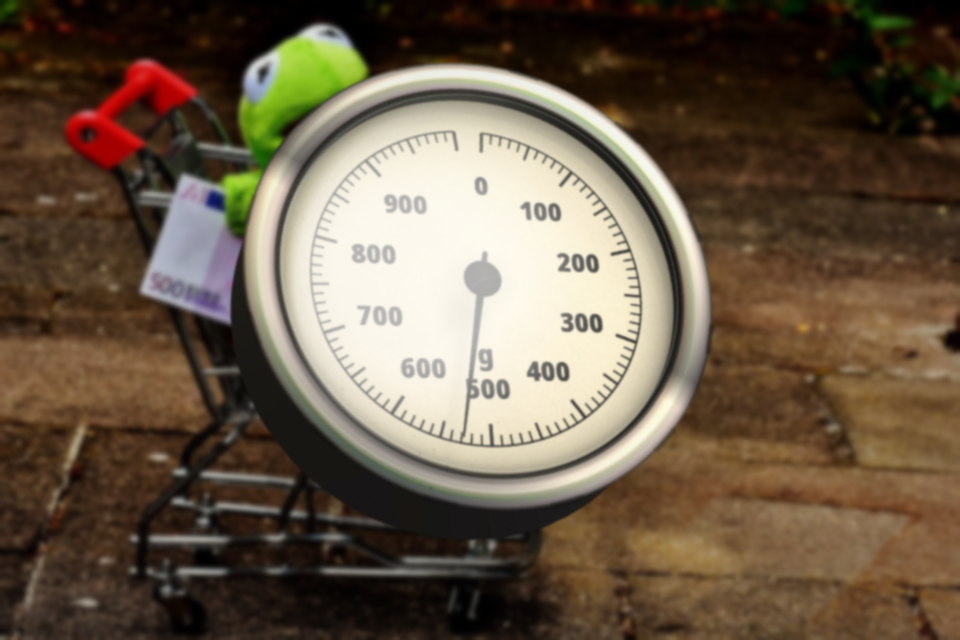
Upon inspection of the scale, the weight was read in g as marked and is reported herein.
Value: 530 g
